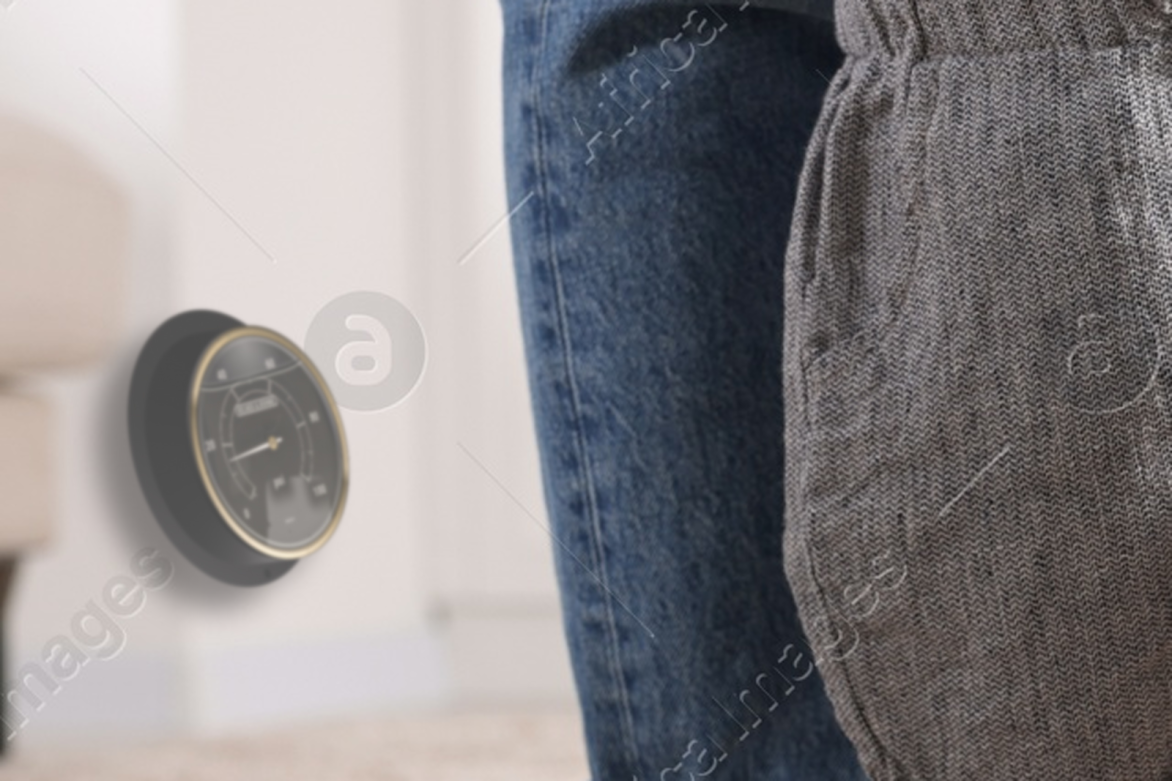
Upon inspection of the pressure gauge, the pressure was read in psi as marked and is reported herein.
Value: 15 psi
